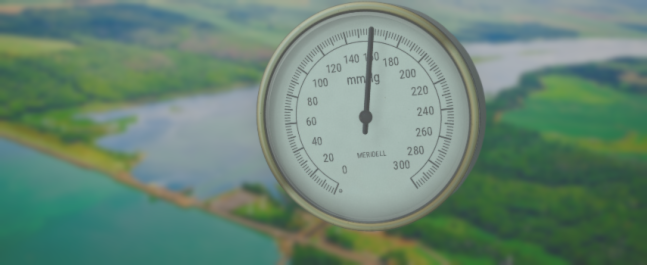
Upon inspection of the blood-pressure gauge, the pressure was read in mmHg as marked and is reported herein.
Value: 160 mmHg
